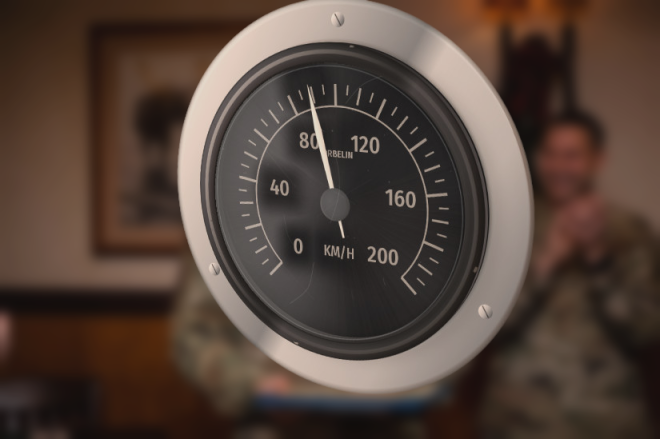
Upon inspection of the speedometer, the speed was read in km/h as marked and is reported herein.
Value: 90 km/h
